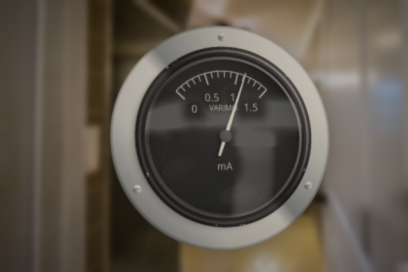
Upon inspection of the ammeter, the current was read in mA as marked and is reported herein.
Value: 1.1 mA
